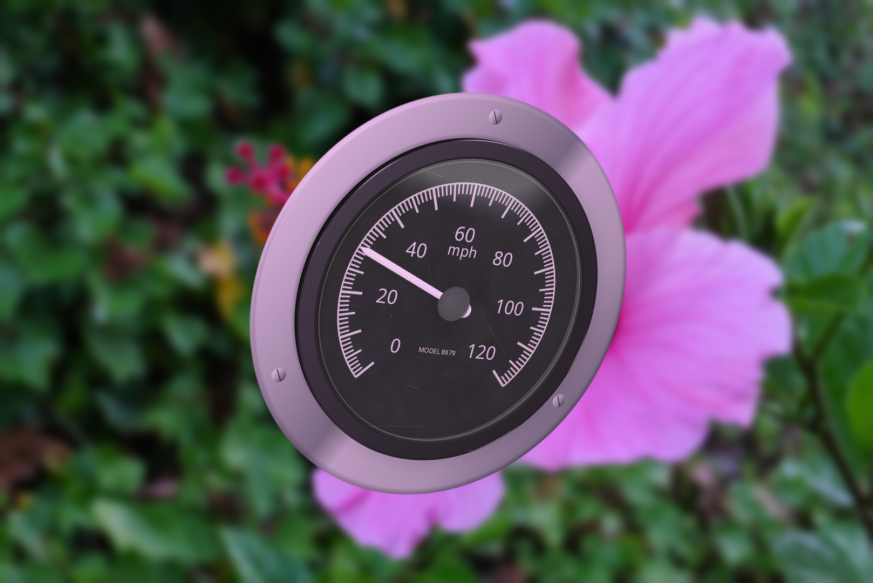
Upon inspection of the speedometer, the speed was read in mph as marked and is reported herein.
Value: 30 mph
